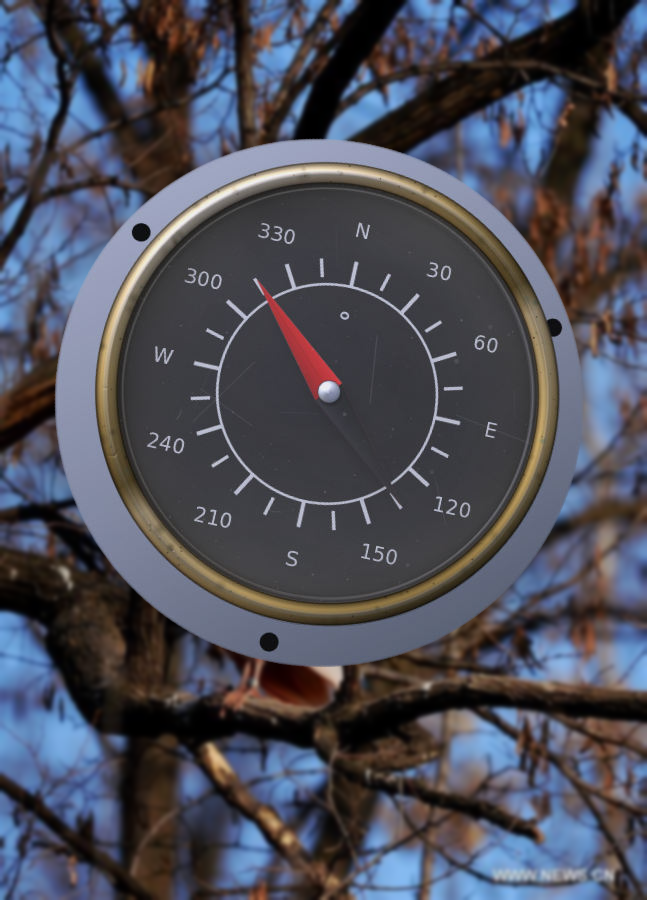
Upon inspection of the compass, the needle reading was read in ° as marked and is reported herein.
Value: 315 °
